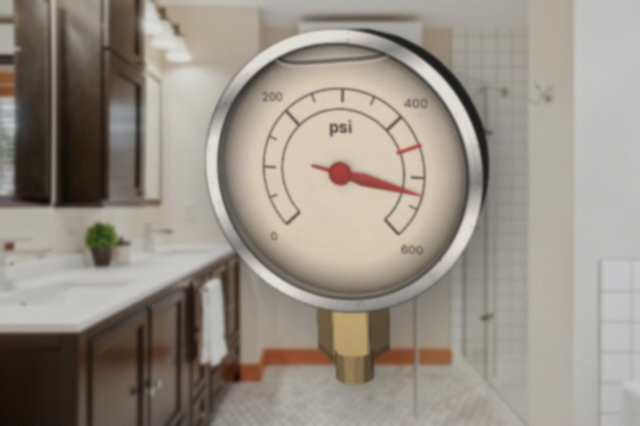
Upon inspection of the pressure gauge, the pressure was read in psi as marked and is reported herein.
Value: 525 psi
